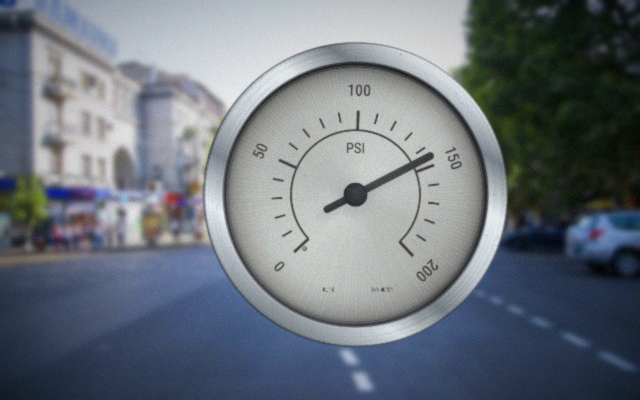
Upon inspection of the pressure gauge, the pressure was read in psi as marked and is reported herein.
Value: 145 psi
